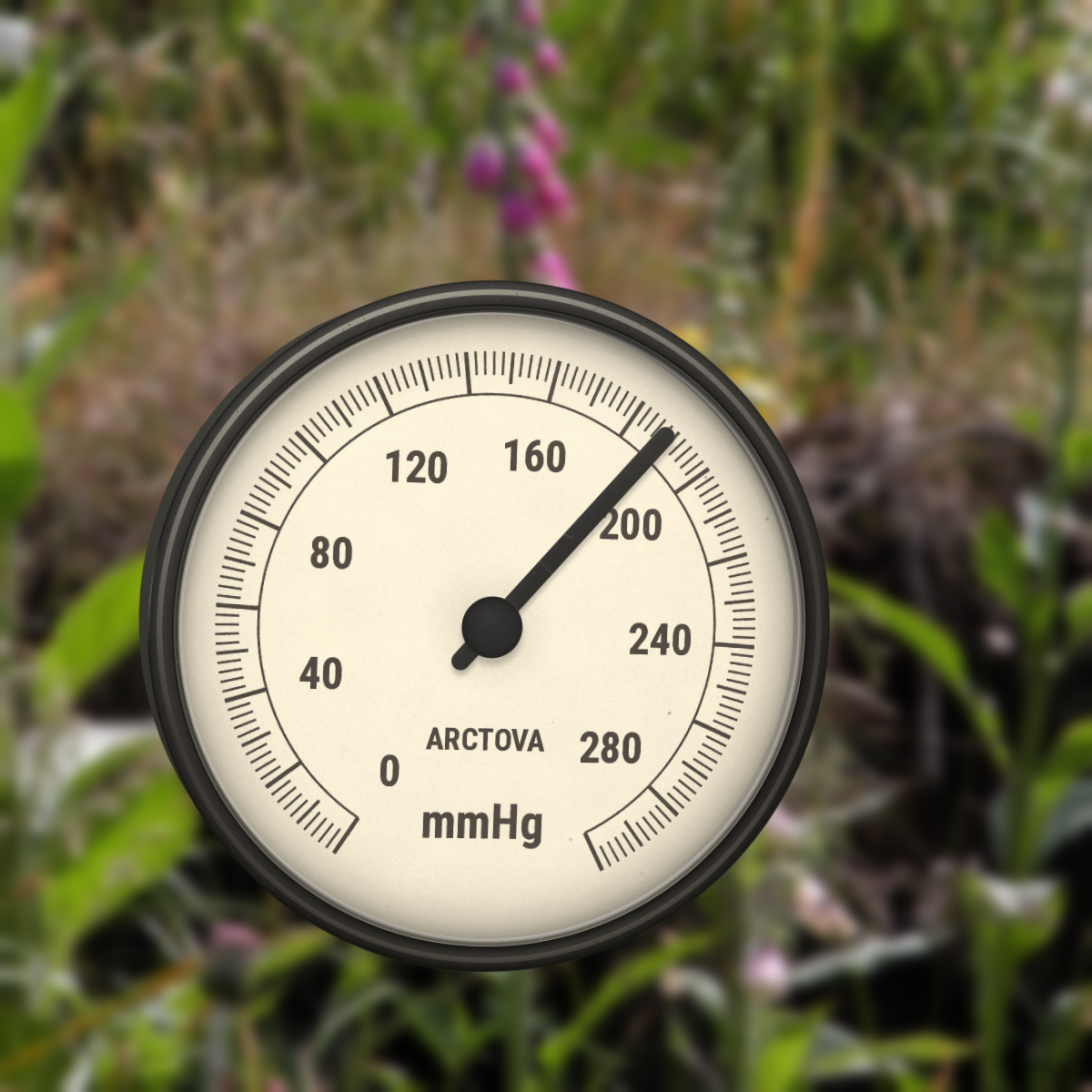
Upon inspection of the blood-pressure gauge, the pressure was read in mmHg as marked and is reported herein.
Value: 188 mmHg
